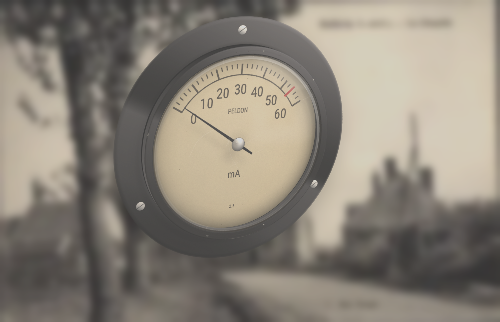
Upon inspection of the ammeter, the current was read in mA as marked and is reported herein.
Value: 2 mA
